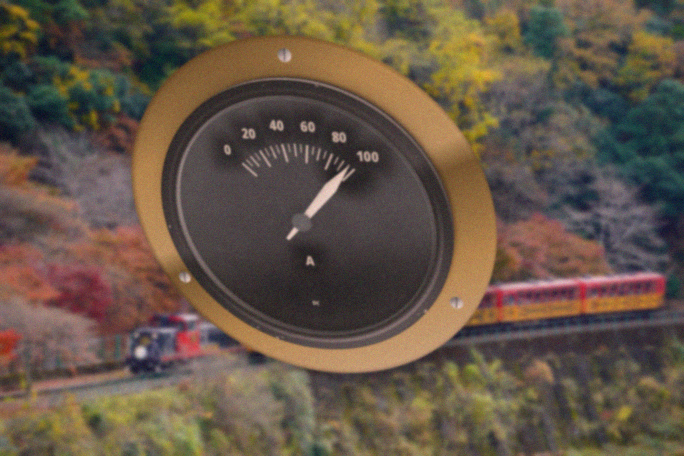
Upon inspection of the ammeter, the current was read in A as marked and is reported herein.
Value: 95 A
